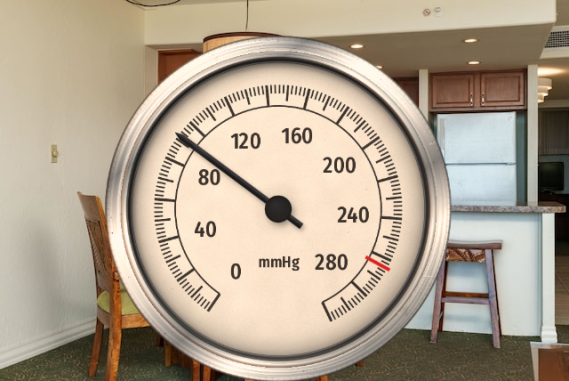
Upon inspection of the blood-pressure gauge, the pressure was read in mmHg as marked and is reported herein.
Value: 92 mmHg
